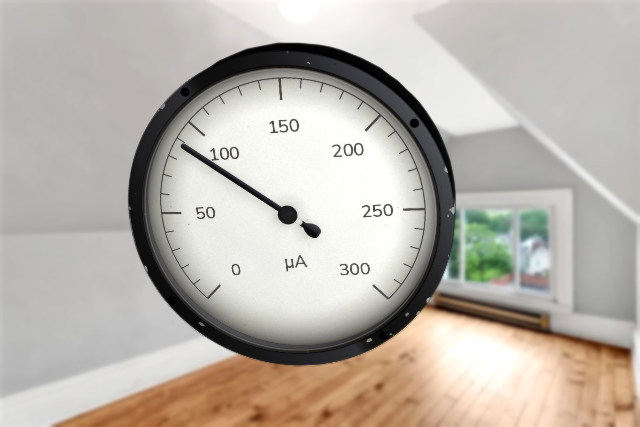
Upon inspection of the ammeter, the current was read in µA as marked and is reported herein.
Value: 90 µA
